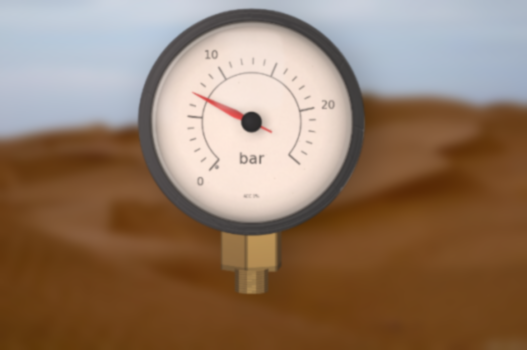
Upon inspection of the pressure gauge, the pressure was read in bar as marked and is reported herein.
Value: 7 bar
